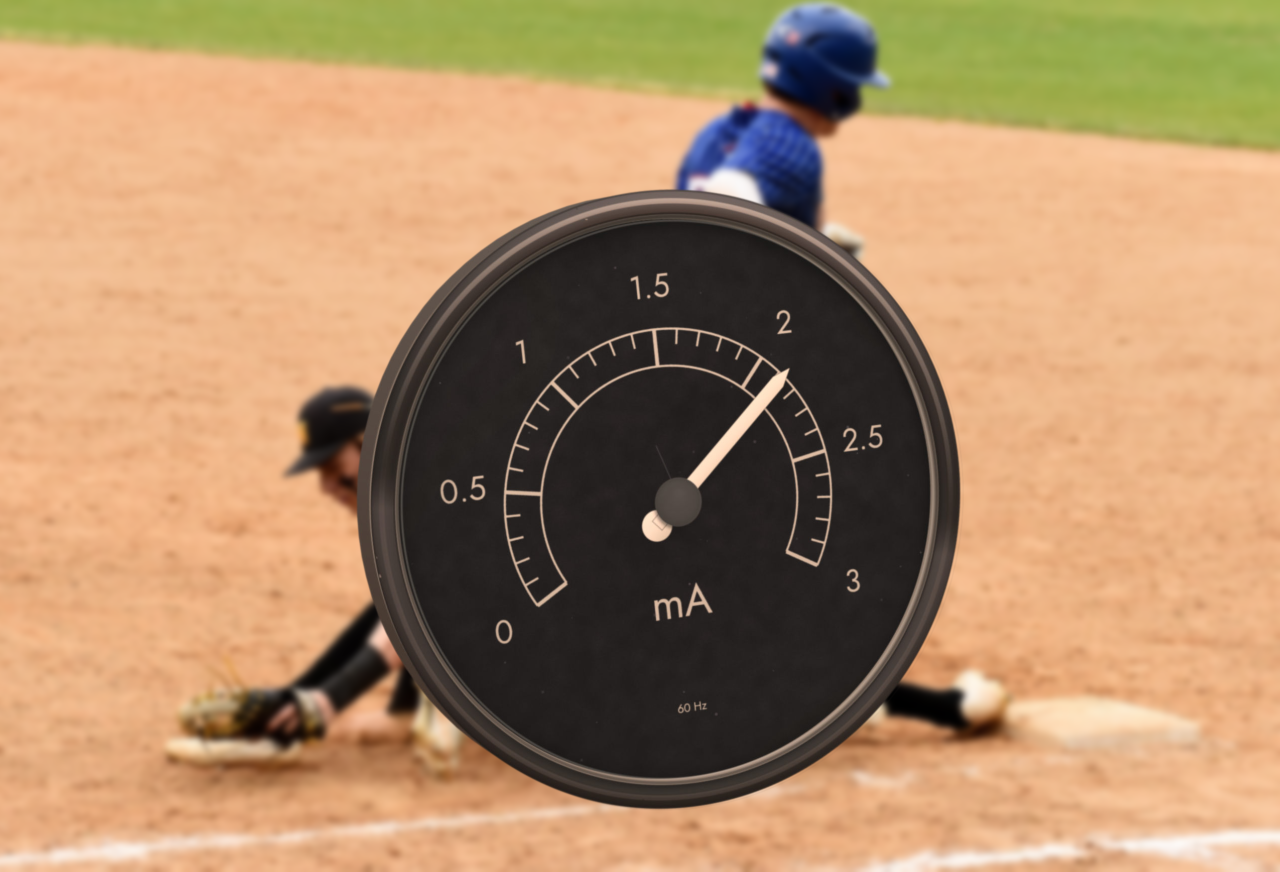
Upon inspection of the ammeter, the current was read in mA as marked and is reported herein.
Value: 2.1 mA
